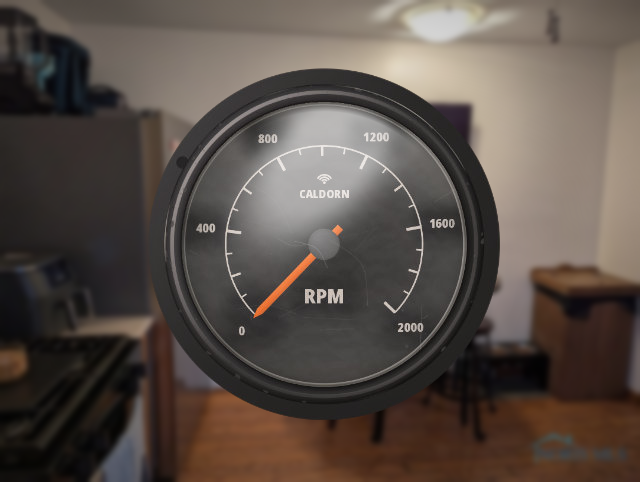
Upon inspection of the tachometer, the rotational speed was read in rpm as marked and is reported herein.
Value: 0 rpm
